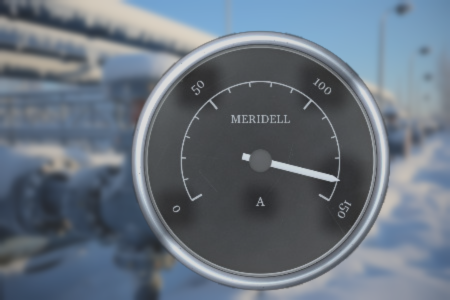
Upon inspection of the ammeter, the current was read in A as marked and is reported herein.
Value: 140 A
